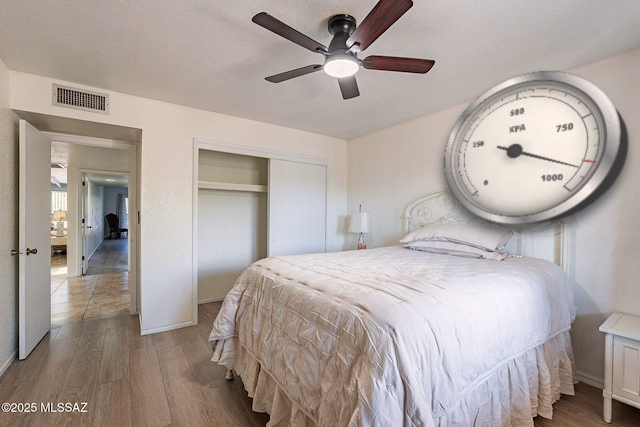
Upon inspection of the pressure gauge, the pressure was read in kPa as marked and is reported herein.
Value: 925 kPa
